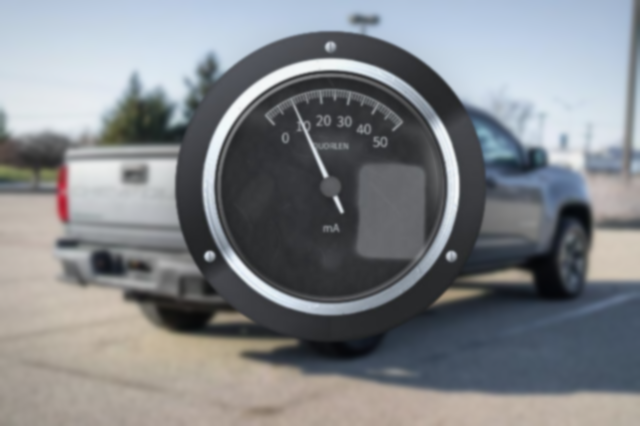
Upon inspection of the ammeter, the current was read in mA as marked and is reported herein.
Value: 10 mA
